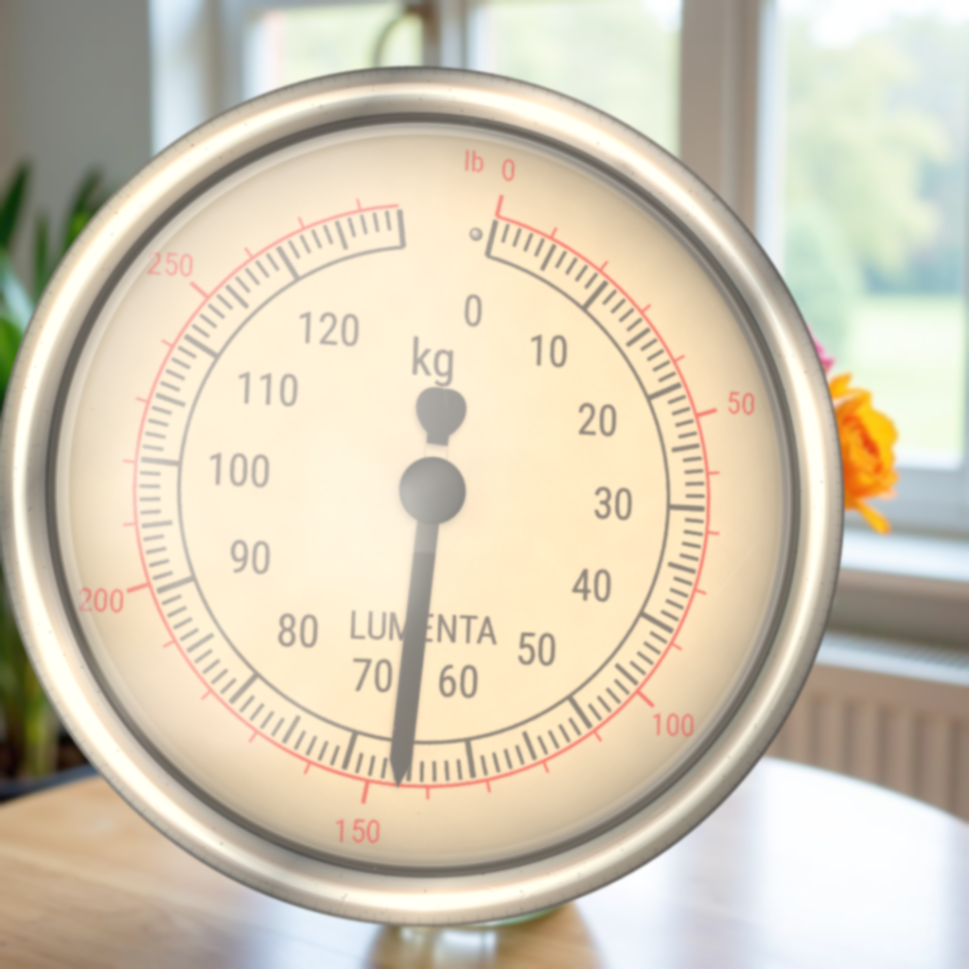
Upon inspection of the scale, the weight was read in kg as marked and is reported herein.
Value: 66 kg
